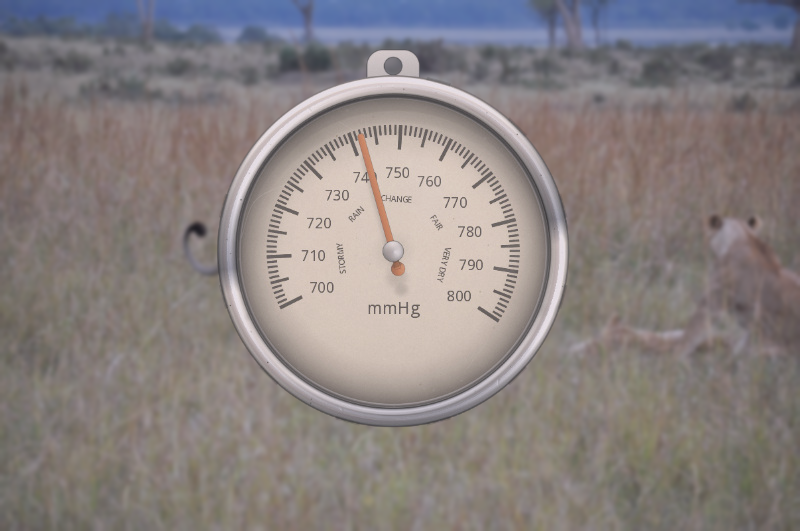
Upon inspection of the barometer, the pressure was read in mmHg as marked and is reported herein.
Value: 742 mmHg
